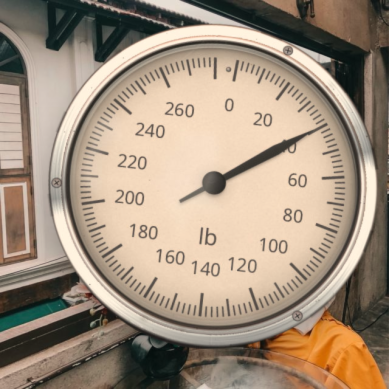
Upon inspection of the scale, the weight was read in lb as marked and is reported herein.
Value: 40 lb
